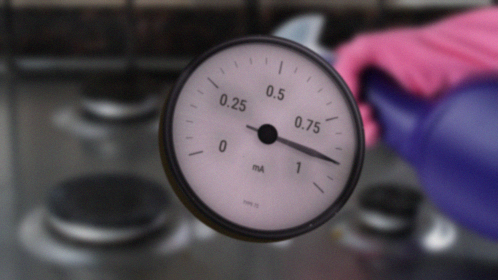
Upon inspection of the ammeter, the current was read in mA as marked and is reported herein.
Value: 0.9 mA
